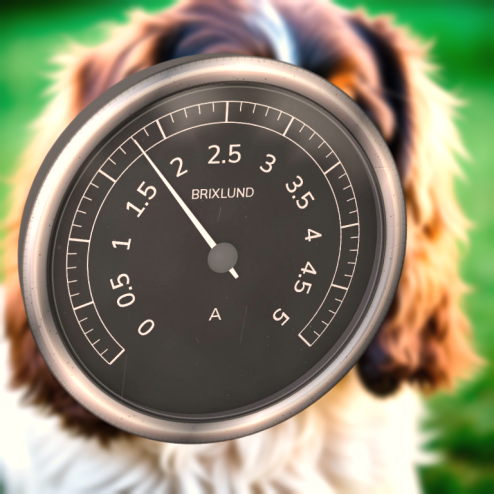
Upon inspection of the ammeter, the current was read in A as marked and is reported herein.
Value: 1.8 A
